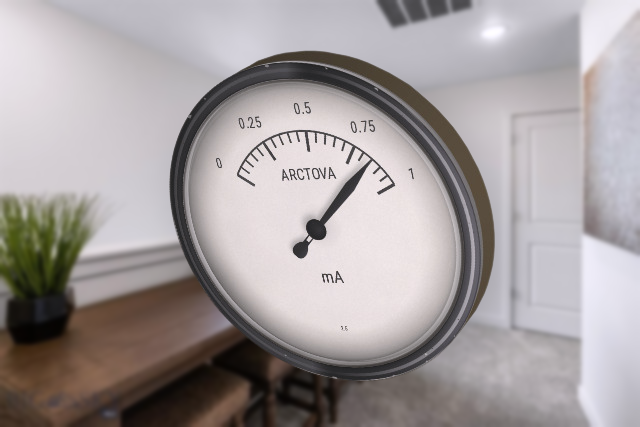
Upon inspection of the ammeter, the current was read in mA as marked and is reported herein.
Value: 0.85 mA
